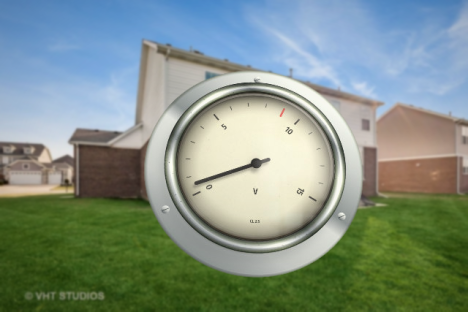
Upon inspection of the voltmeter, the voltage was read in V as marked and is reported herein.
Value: 0.5 V
